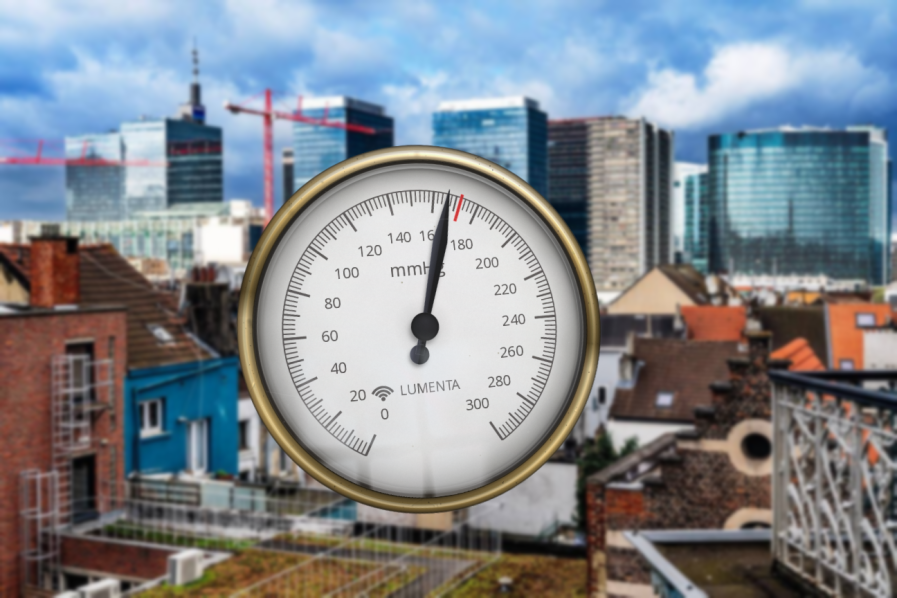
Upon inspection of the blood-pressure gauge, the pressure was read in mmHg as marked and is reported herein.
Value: 166 mmHg
